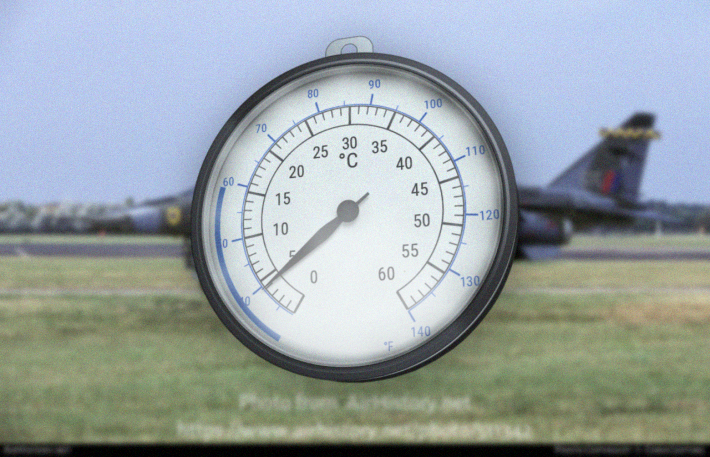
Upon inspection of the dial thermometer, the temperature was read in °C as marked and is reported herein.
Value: 4 °C
